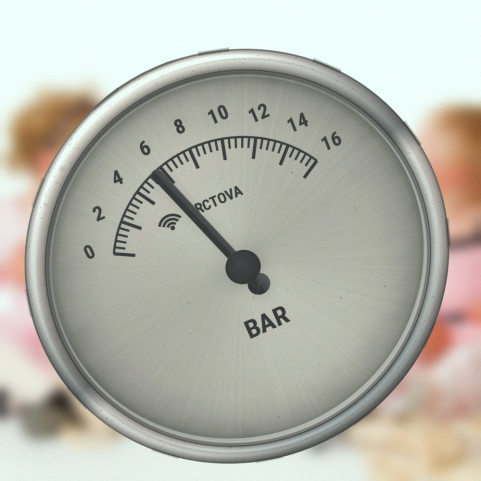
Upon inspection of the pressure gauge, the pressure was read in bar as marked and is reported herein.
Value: 5.6 bar
